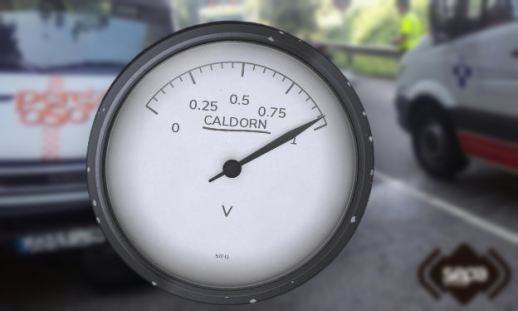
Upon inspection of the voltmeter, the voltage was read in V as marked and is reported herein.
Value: 0.95 V
